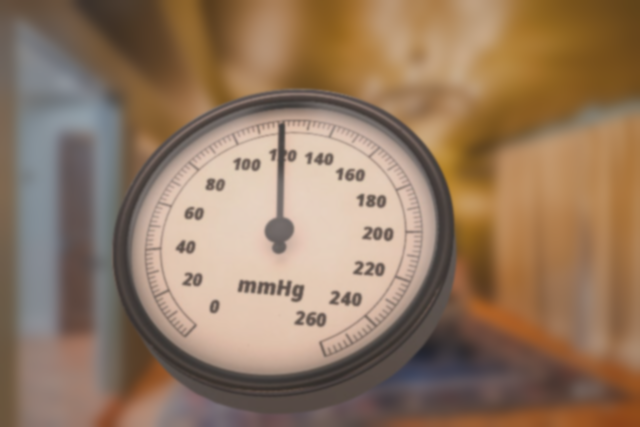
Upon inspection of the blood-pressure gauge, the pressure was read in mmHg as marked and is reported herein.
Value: 120 mmHg
